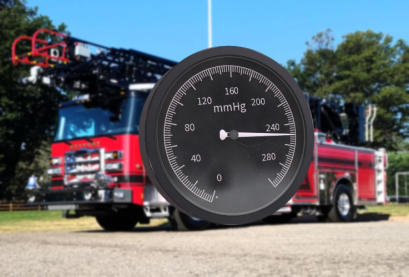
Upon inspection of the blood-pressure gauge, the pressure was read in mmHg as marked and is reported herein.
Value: 250 mmHg
